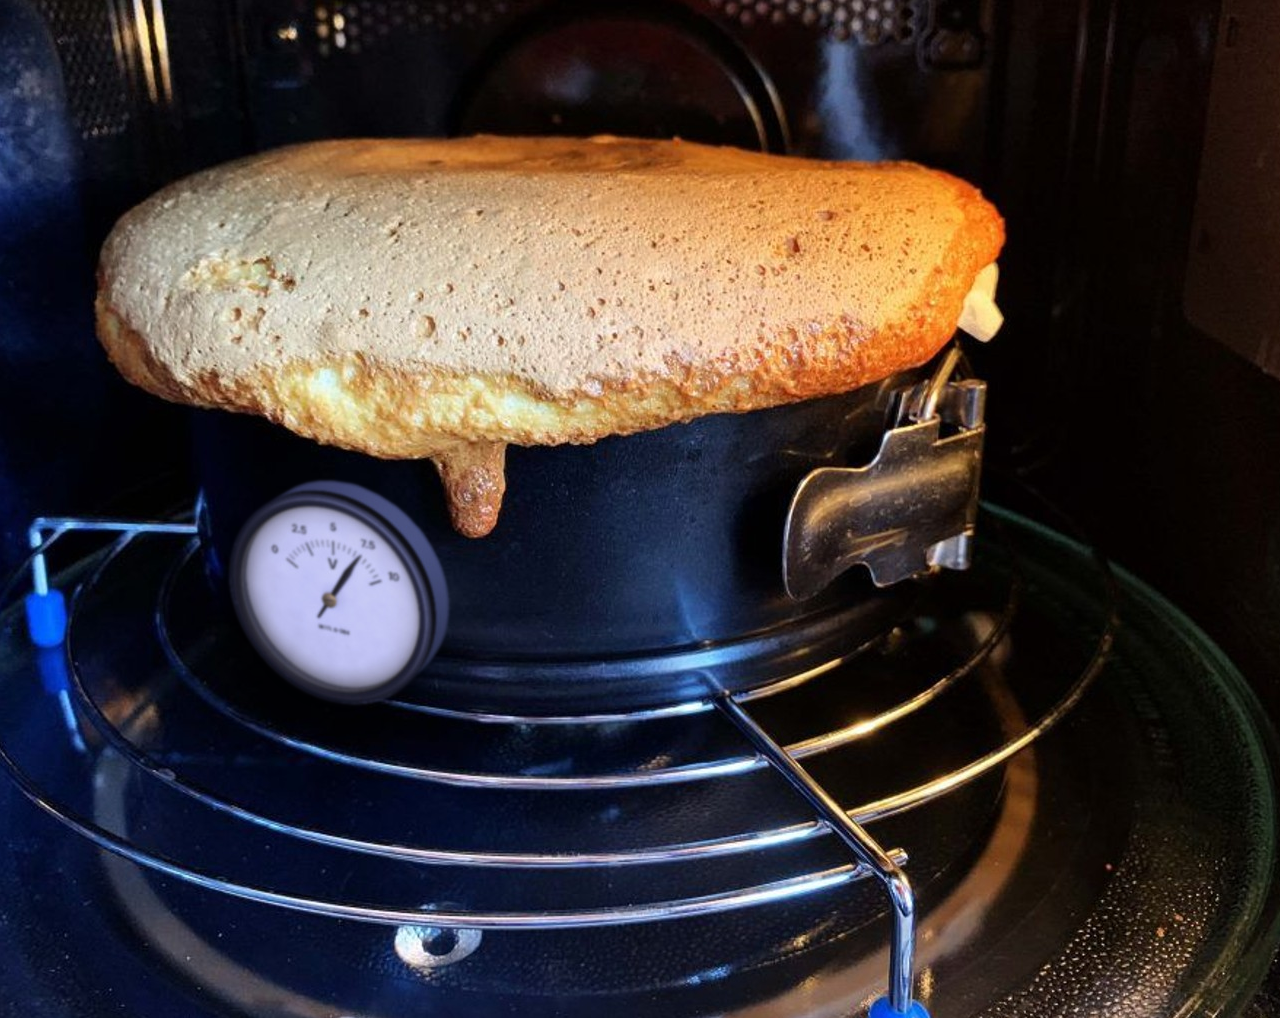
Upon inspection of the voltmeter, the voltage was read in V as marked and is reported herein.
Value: 7.5 V
